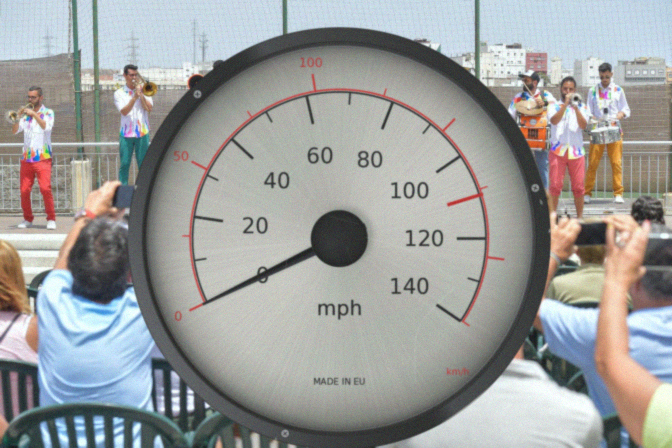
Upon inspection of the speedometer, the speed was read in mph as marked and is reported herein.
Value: 0 mph
